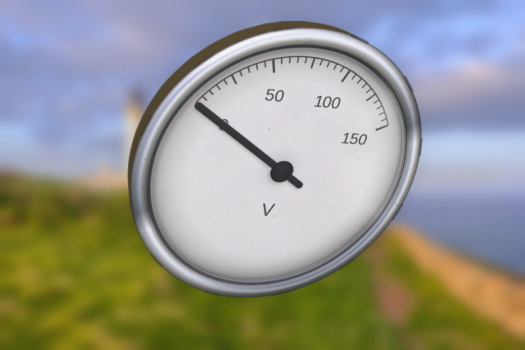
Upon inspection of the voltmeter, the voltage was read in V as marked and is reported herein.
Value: 0 V
